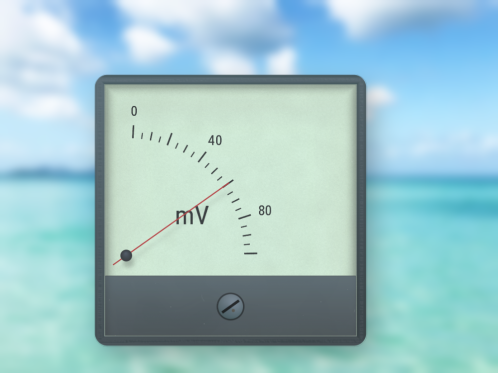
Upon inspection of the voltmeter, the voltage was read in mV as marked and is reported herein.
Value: 60 mV
